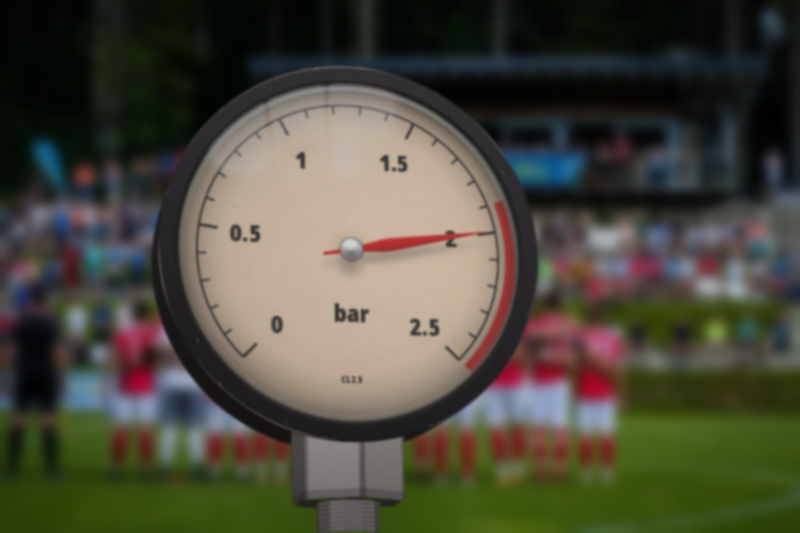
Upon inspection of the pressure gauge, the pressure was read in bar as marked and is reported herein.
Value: 2 bar
